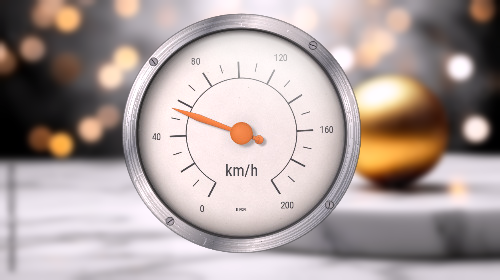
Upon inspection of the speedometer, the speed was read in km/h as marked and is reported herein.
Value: 55 km/h
